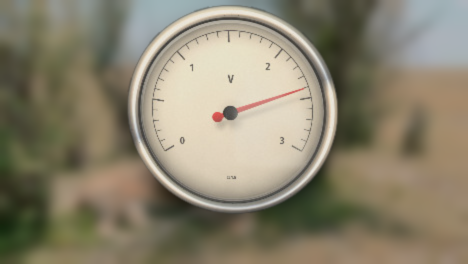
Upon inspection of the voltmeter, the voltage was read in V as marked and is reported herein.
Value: 2.4 V
